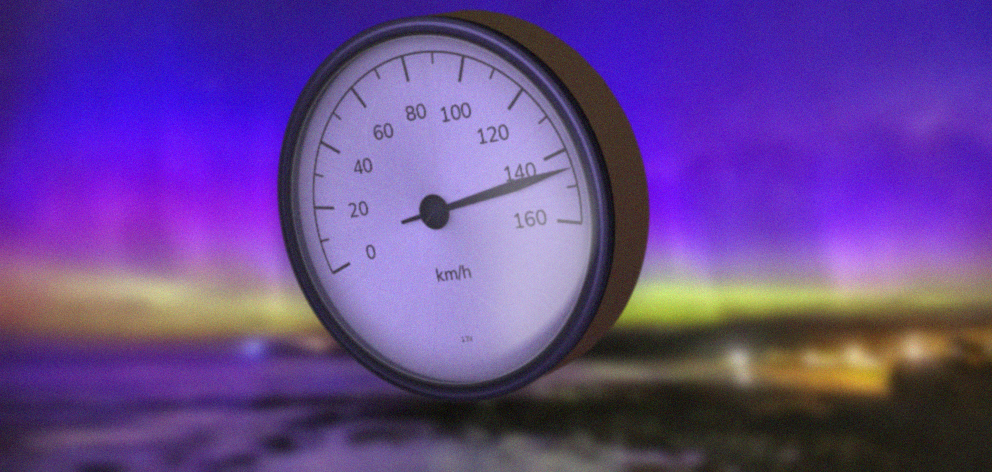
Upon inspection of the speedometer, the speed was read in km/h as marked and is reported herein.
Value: 145 km/h
